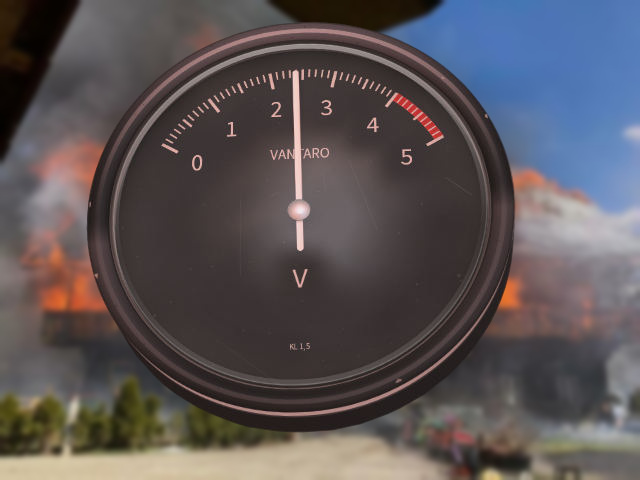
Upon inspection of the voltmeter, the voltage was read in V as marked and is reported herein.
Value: 2.4 V
